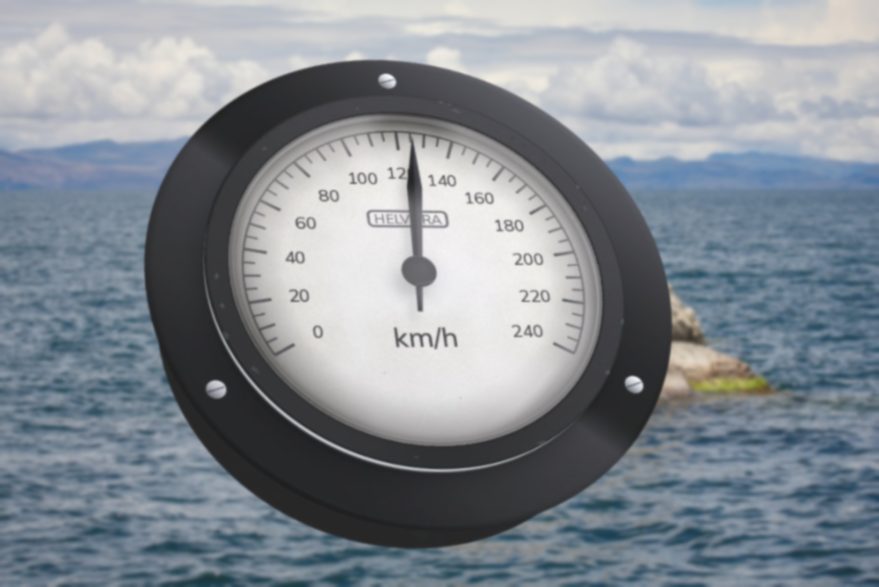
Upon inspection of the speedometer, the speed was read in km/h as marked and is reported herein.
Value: 125 km/h
